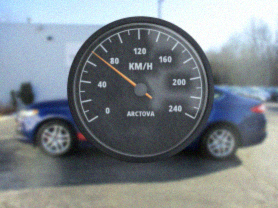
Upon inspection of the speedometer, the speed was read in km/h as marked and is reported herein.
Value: 70 km/h
